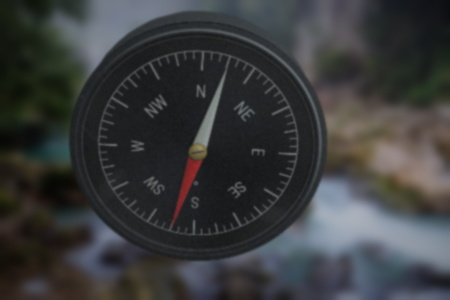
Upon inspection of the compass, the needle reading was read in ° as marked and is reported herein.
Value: 195 °
